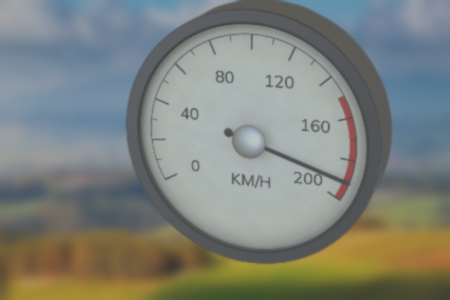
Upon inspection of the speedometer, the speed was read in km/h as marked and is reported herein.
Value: 190 km/h
